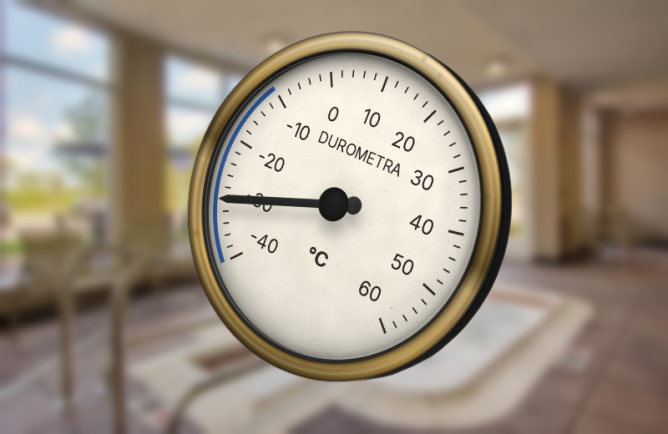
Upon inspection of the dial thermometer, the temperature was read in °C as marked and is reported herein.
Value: -30 °C
